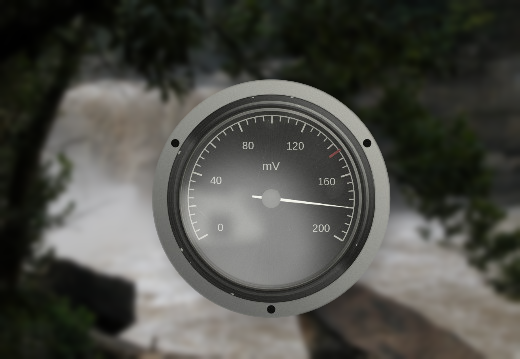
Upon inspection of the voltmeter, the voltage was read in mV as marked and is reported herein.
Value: 180 mV
